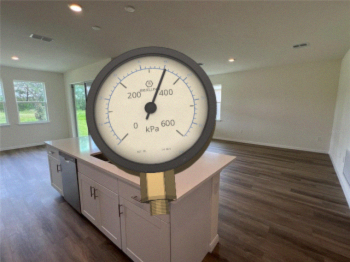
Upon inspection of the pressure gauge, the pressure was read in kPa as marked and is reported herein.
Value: 350 kPa
